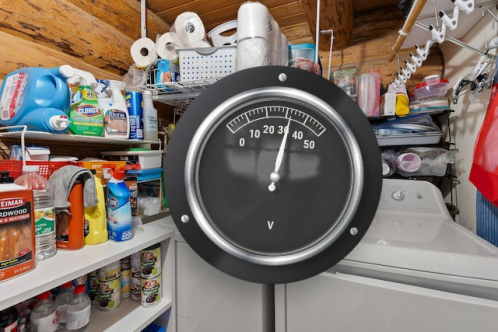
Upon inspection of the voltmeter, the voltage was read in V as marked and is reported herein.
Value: 32 V
